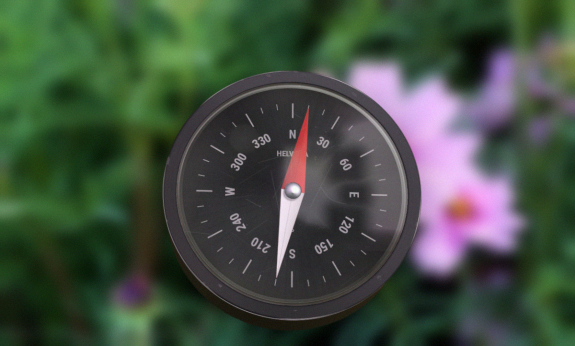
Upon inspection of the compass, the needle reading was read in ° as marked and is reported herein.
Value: 10 °
